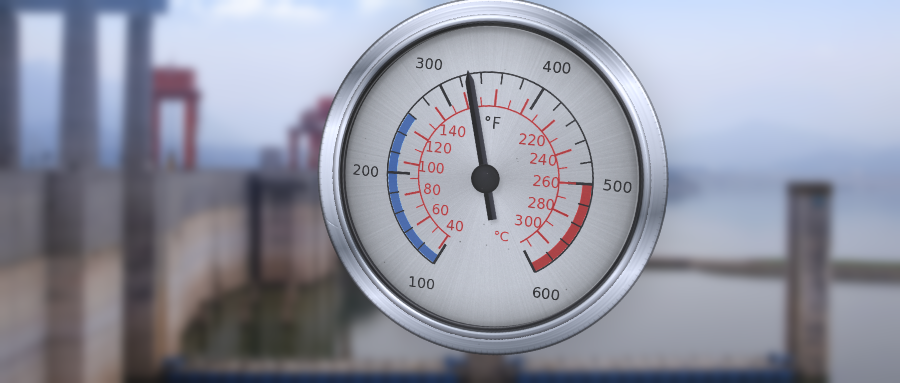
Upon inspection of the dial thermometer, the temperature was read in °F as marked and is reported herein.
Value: 330 °F
